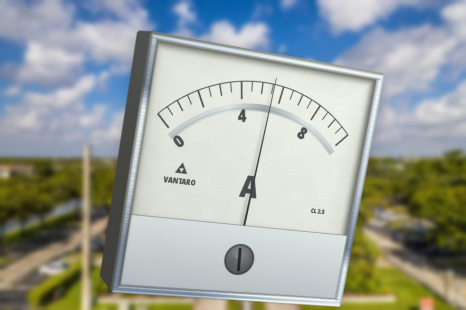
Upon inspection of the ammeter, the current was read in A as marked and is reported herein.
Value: 5.5 A
